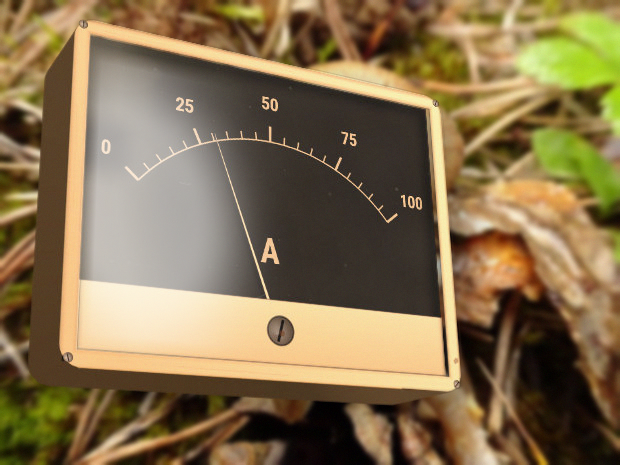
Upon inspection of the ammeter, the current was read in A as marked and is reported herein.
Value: 30 A
